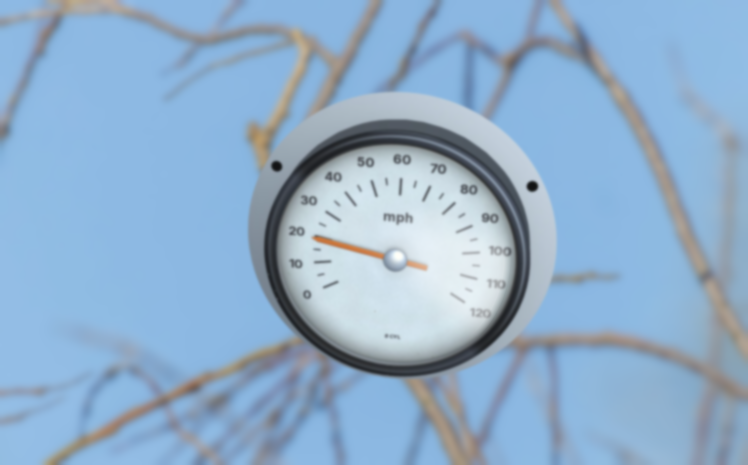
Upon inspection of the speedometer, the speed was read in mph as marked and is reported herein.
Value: 20 mph
